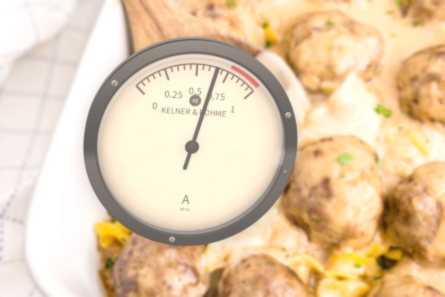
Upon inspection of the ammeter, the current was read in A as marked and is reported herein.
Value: 0.65 A
